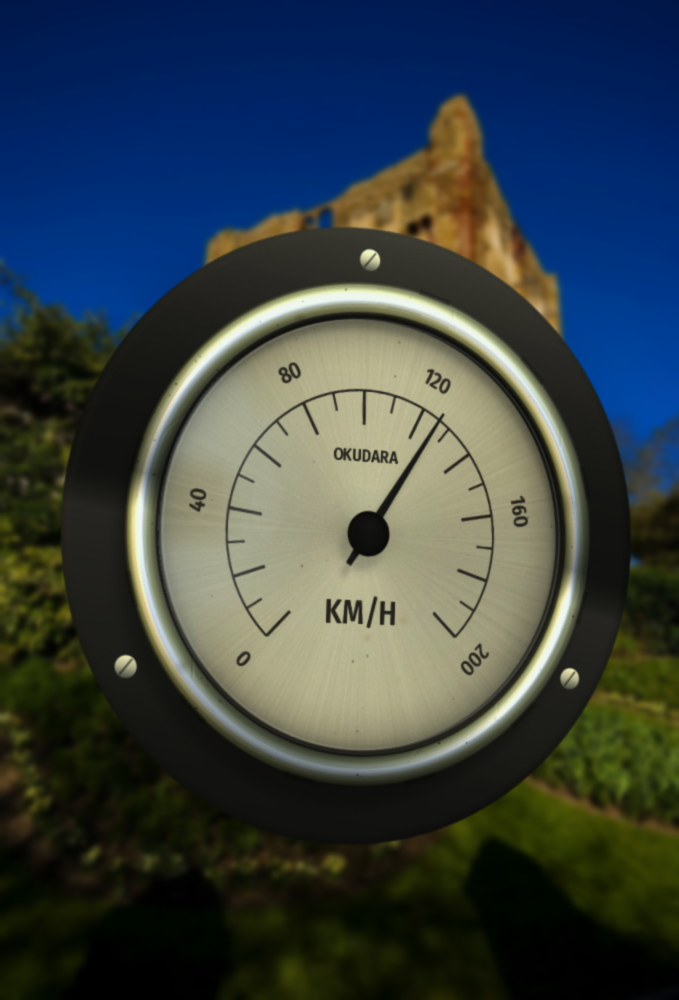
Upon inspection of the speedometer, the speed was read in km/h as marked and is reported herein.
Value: 125 km/h
